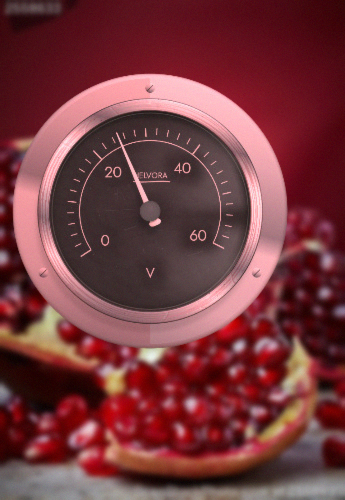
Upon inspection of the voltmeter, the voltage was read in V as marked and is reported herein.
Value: 25 V
